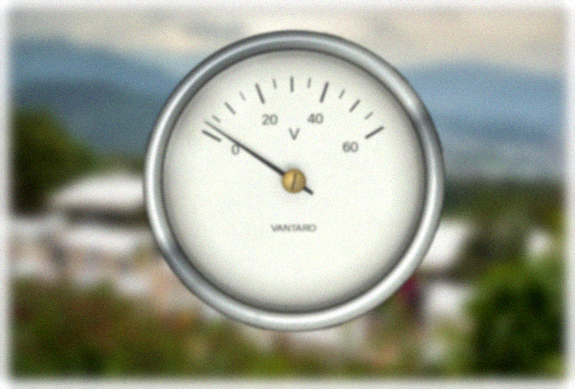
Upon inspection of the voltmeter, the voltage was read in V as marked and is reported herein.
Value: 2.5 V
